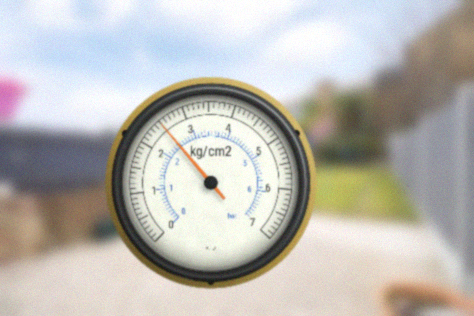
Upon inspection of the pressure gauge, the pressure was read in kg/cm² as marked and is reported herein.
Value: 2.5 kg/cm²
